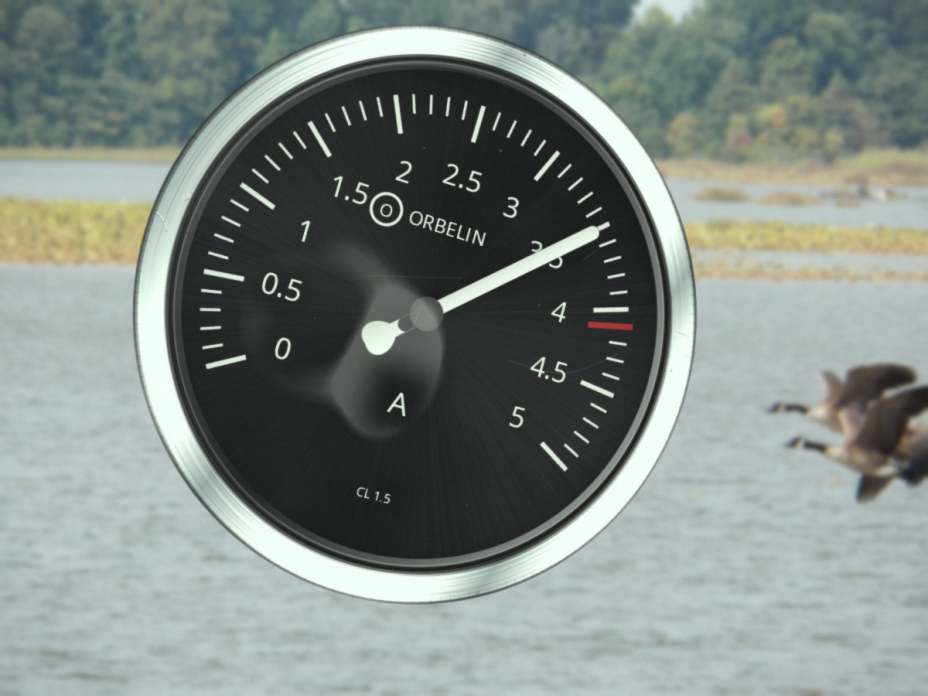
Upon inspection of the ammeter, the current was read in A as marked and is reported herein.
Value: 3.5 A
